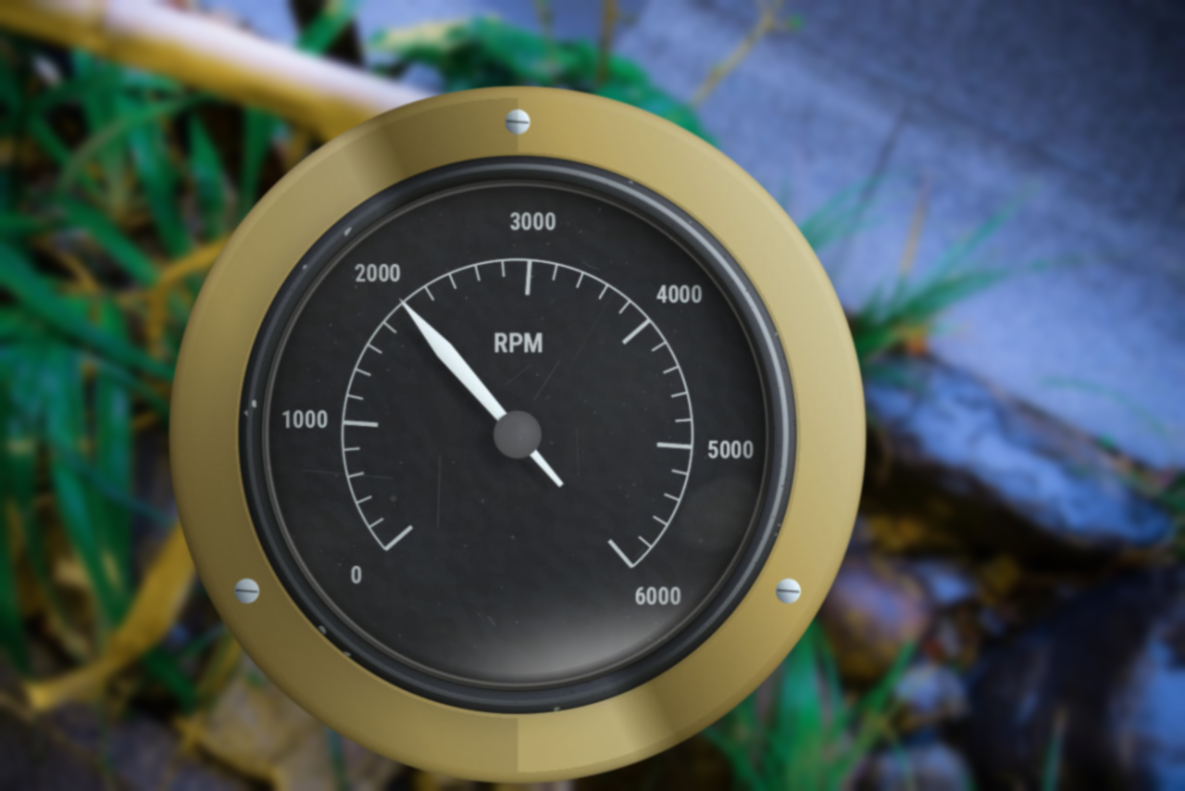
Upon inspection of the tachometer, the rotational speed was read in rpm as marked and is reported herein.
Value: 2000 rpm
